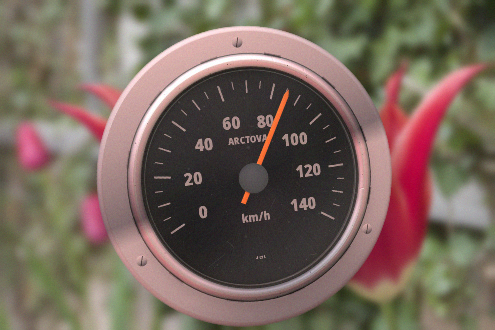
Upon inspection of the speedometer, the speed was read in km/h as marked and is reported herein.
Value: 85 km/h
